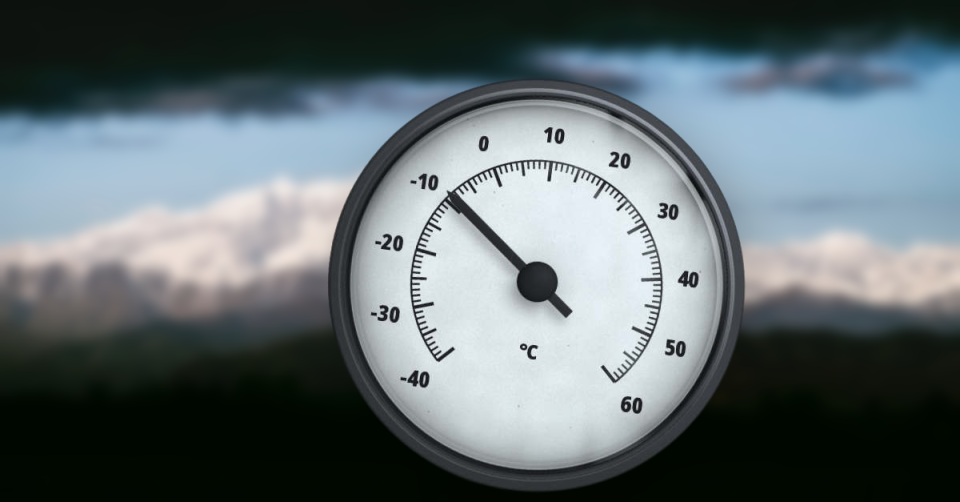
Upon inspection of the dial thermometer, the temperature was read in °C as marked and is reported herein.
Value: -9 °C
